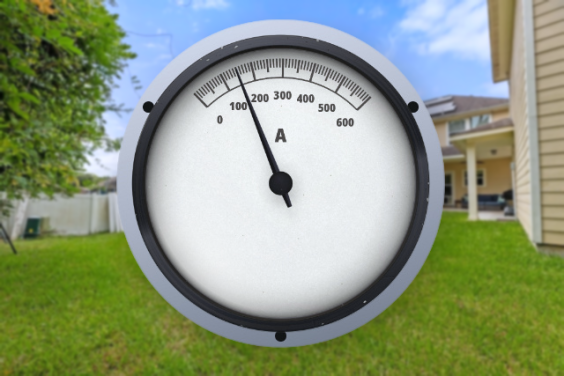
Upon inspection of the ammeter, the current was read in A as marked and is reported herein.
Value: 150 A
